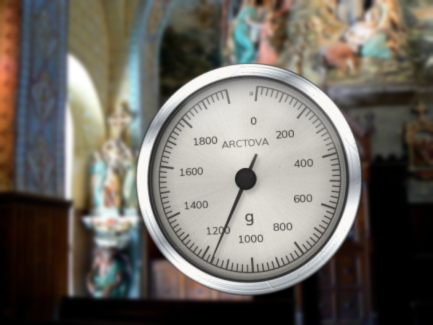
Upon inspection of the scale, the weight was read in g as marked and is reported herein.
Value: 1160 g
